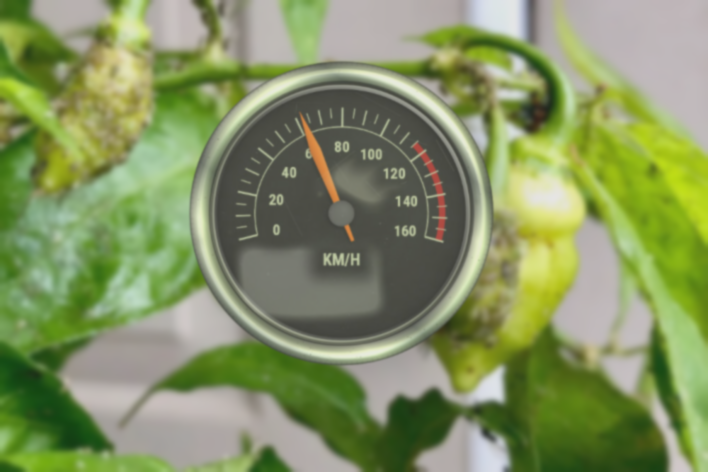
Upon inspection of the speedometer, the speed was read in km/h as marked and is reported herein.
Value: 62.5 km/h
